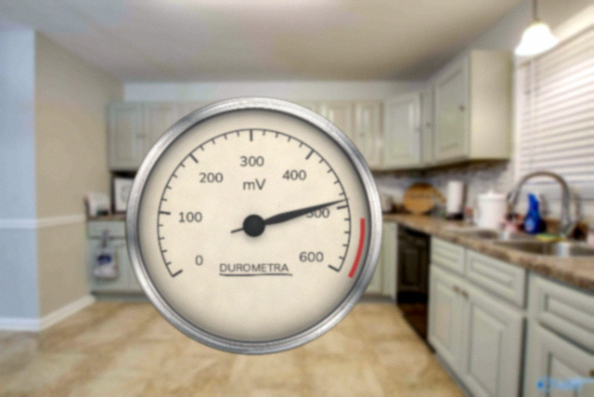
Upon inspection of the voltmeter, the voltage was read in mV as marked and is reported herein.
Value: 490 mV
